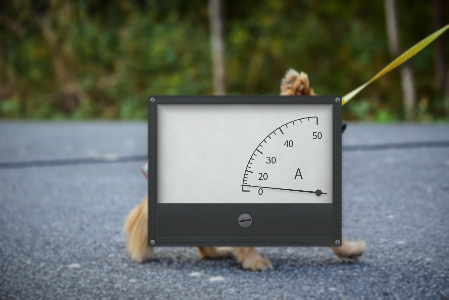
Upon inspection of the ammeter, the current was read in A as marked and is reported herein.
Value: 10 A
